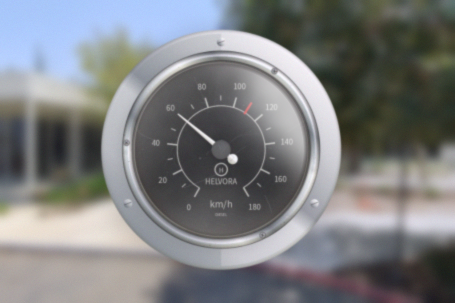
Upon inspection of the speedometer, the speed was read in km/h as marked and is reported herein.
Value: 60 km/h
